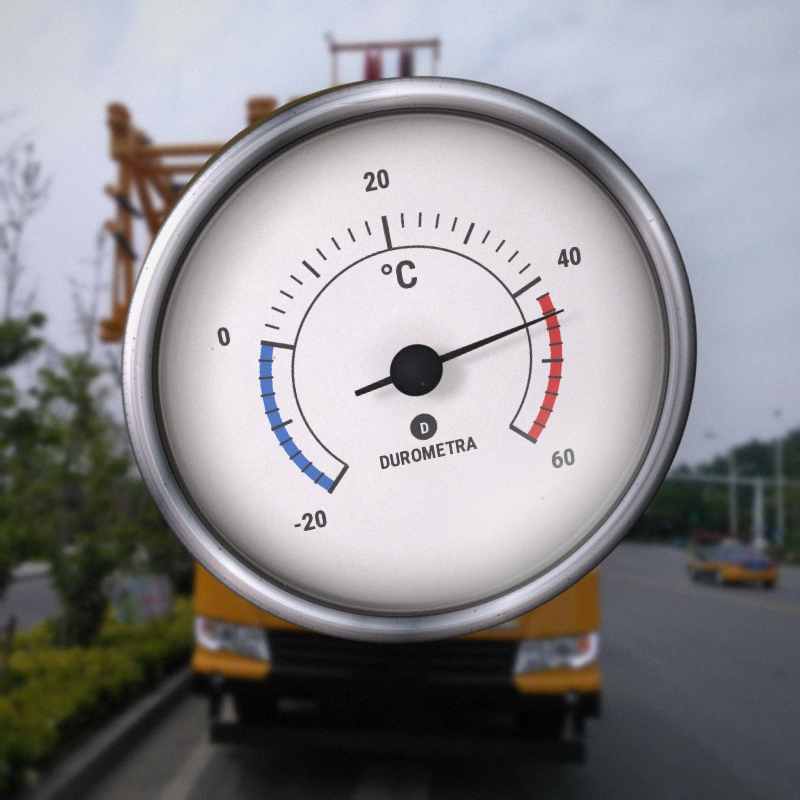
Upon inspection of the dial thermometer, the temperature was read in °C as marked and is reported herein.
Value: 44 °C
